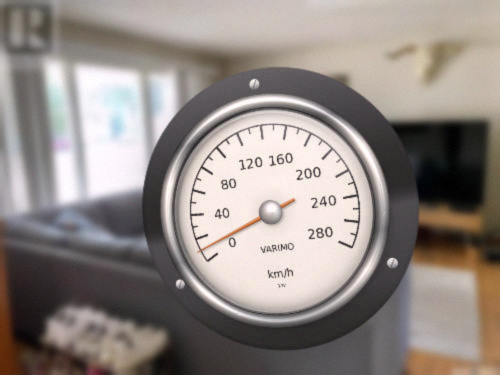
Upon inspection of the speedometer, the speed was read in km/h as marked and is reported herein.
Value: 10 km/h
